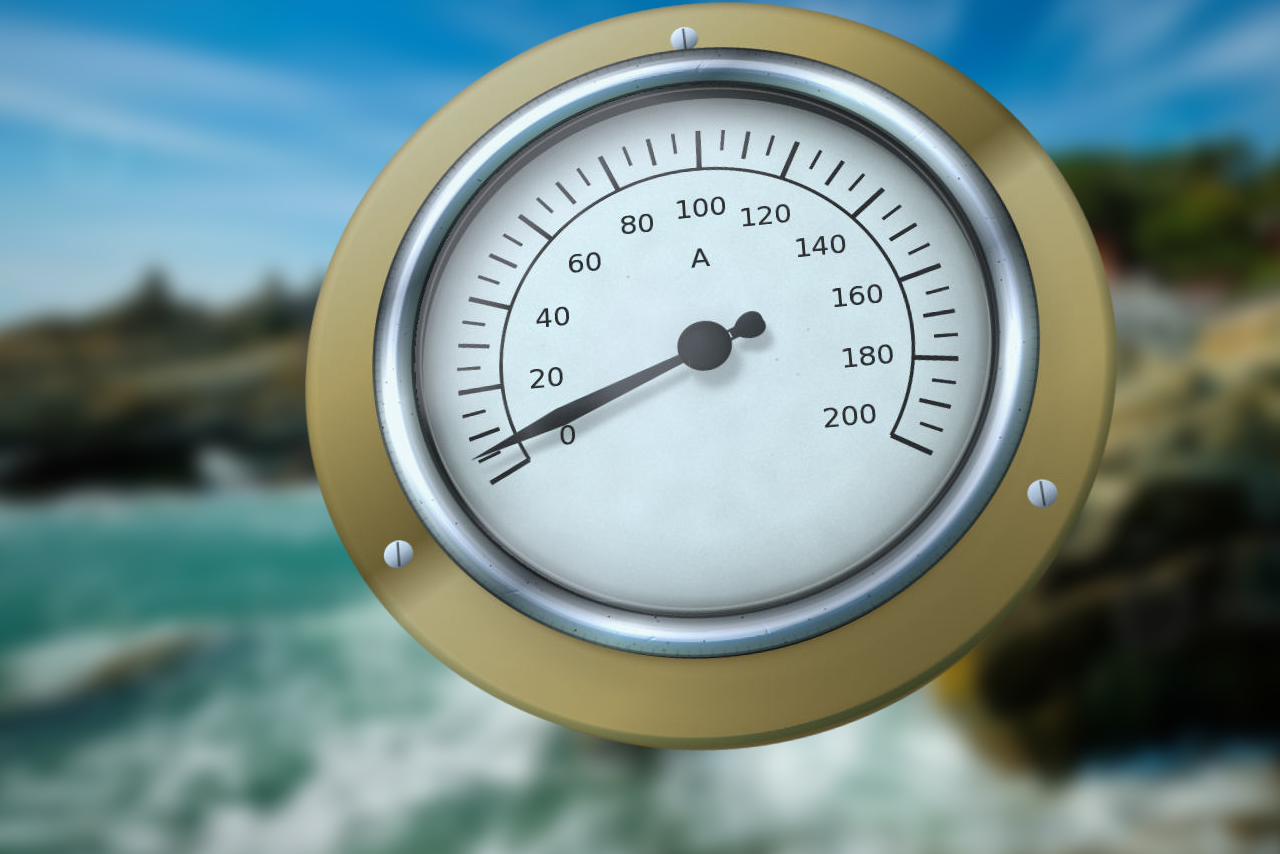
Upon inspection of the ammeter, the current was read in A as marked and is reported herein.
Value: 5 A
